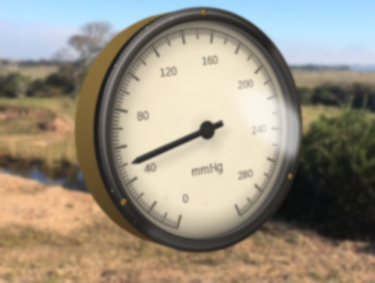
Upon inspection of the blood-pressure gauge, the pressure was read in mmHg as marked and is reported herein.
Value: 50 mmHg
